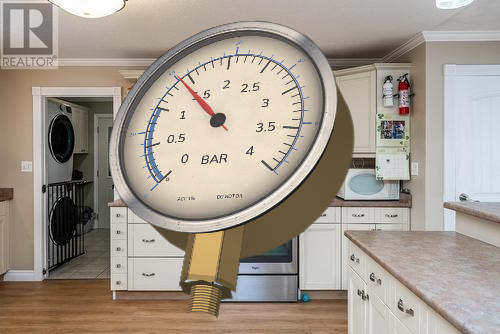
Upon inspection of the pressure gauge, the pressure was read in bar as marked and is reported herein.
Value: 1.4 bar
